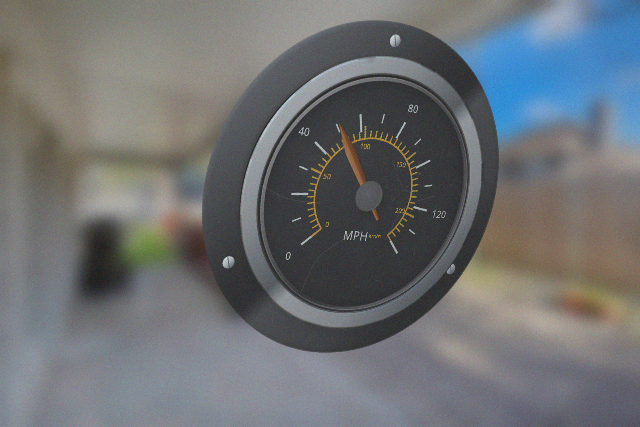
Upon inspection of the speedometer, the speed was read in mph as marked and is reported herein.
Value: 50 mph
